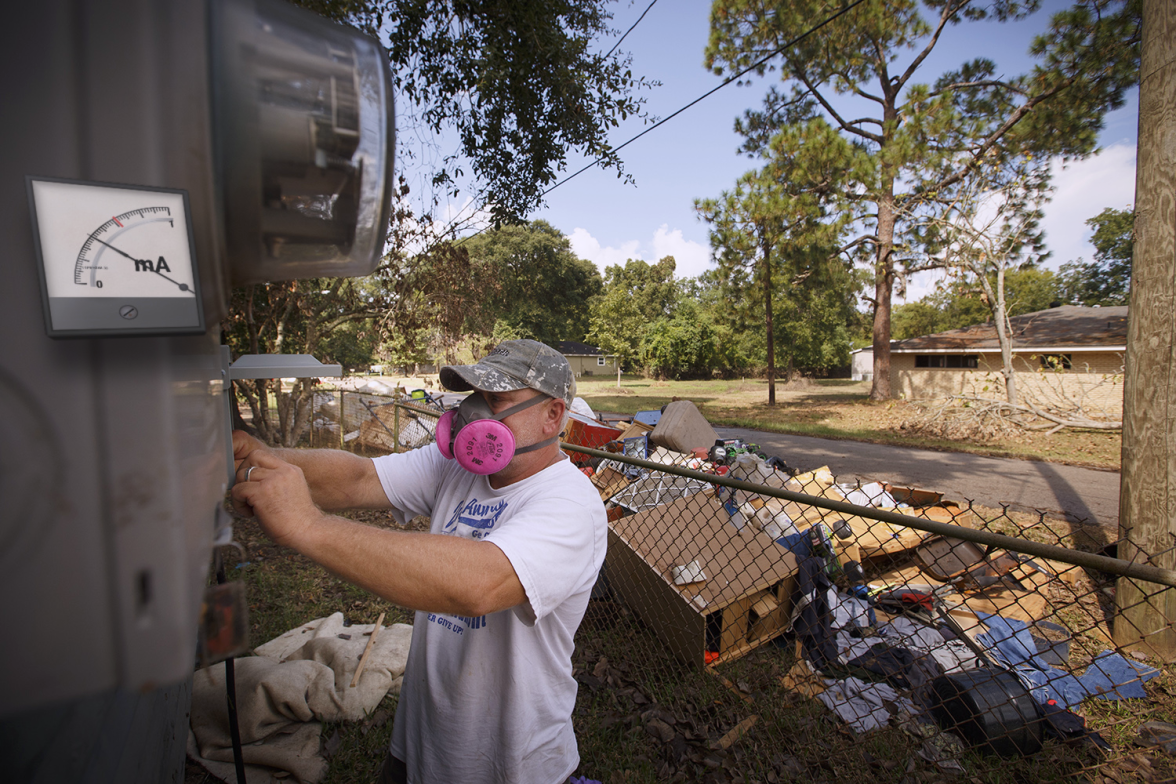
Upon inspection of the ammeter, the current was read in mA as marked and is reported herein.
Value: 0.4 mA
